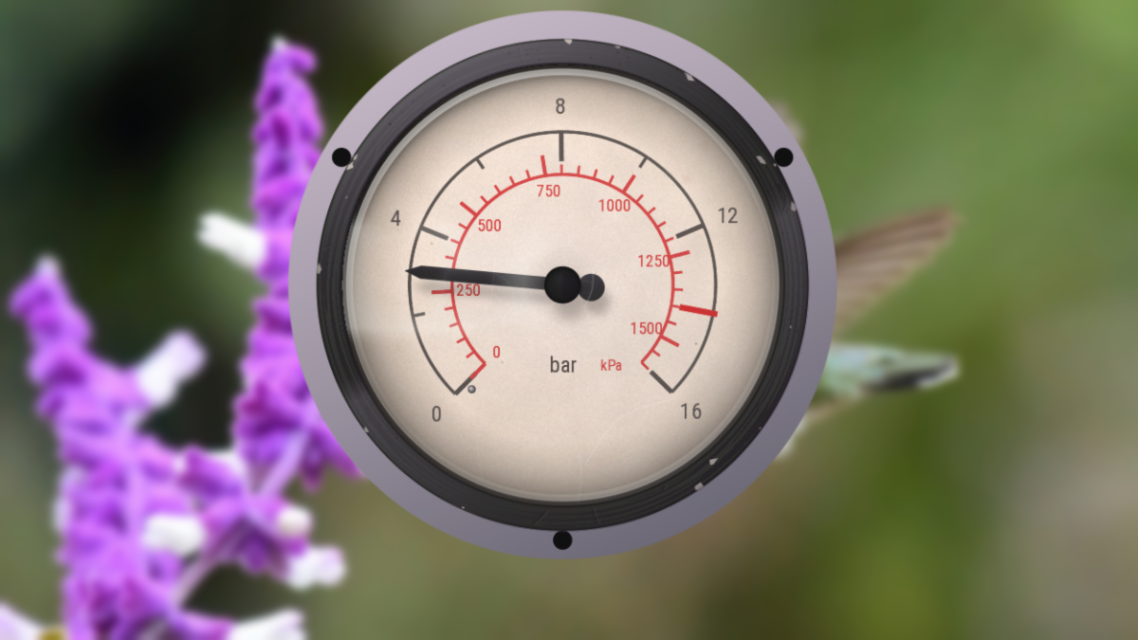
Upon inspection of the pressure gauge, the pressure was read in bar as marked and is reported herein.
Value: 3 bar
